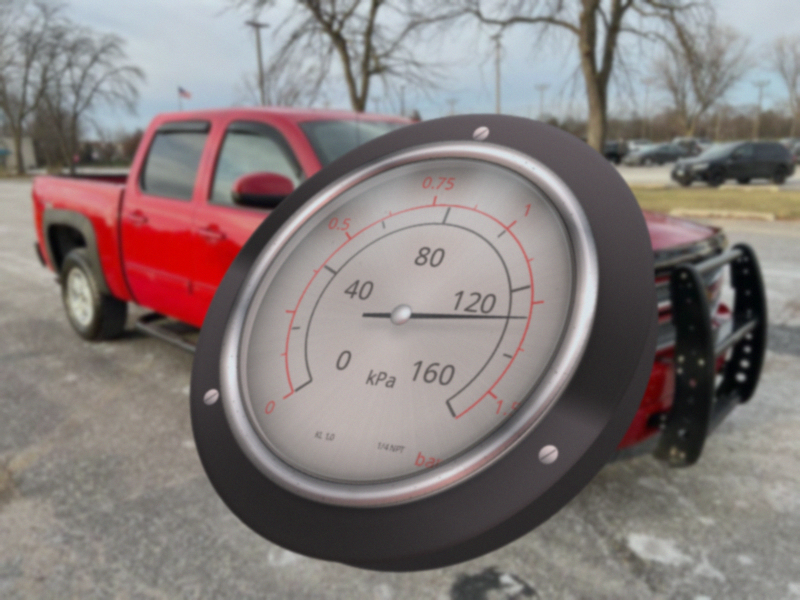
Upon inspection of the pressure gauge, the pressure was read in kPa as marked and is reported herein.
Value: 130 kPa
